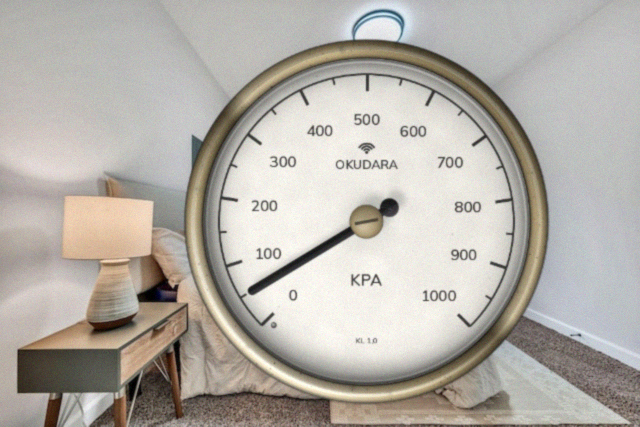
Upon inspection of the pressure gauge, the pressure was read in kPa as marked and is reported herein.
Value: 50 kPa
